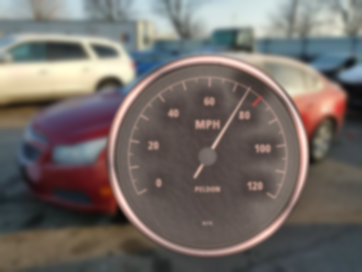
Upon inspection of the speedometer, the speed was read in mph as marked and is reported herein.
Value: 75 mph
